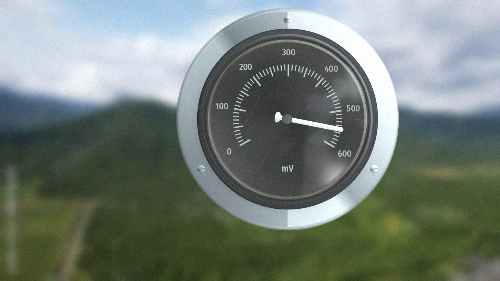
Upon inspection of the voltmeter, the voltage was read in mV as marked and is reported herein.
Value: 550 mV
